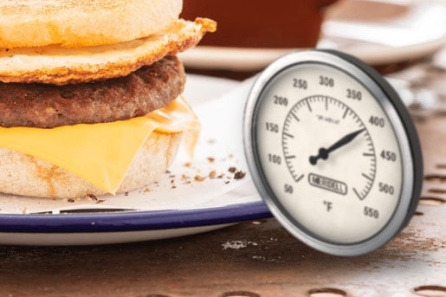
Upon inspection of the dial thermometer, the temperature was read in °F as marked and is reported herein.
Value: 400 °F
